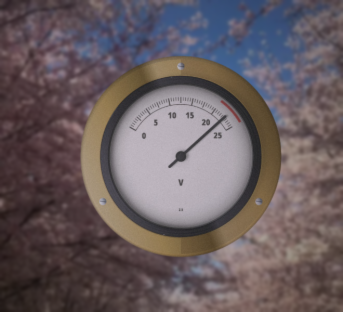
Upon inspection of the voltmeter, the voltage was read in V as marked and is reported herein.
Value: 22.5 V
